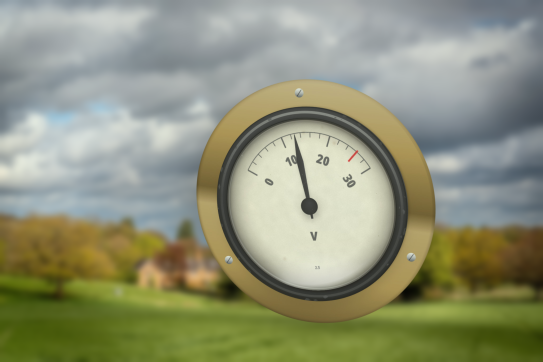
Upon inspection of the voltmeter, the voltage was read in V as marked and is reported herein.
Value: 13 V
